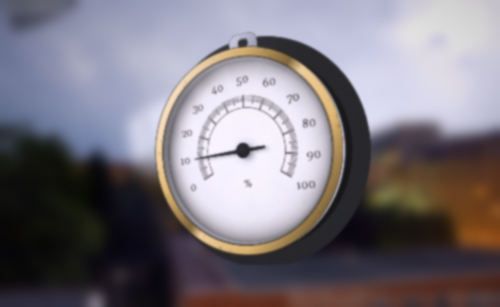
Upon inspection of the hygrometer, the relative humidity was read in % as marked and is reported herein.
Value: 10 %
